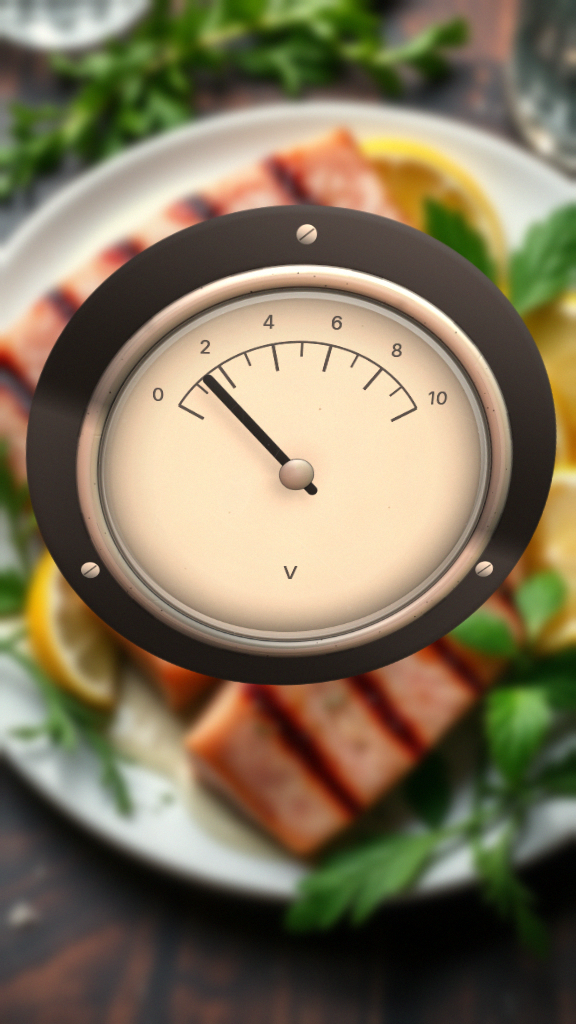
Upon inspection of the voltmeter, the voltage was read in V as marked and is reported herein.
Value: 1.5 V
